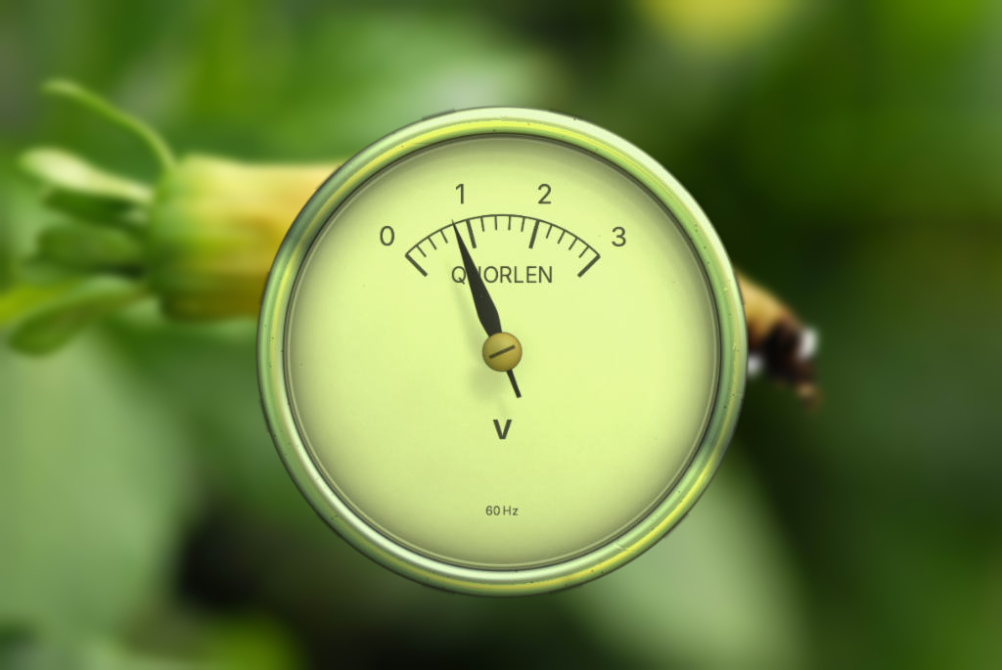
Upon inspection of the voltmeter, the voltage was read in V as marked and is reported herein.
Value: 0.8 V
